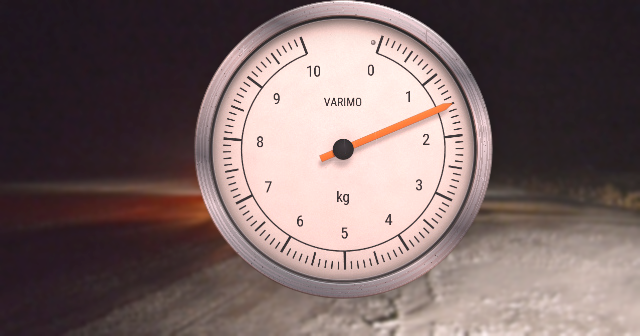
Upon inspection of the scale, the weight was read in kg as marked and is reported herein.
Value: 1.5 kg
